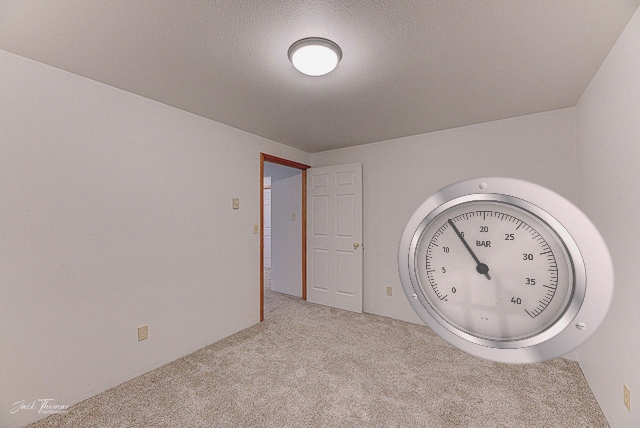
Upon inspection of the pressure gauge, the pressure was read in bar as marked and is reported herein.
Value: 15 bar
